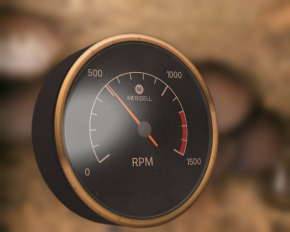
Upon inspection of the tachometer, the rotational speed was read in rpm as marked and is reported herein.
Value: 500 rpm
